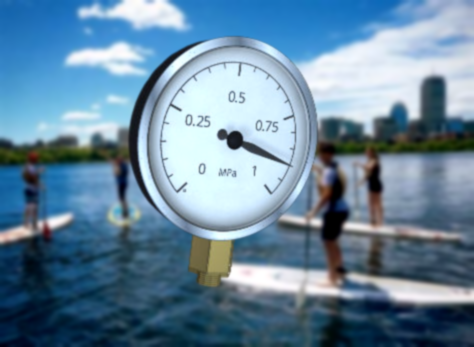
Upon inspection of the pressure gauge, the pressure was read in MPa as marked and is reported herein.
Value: 0.9 MPa
